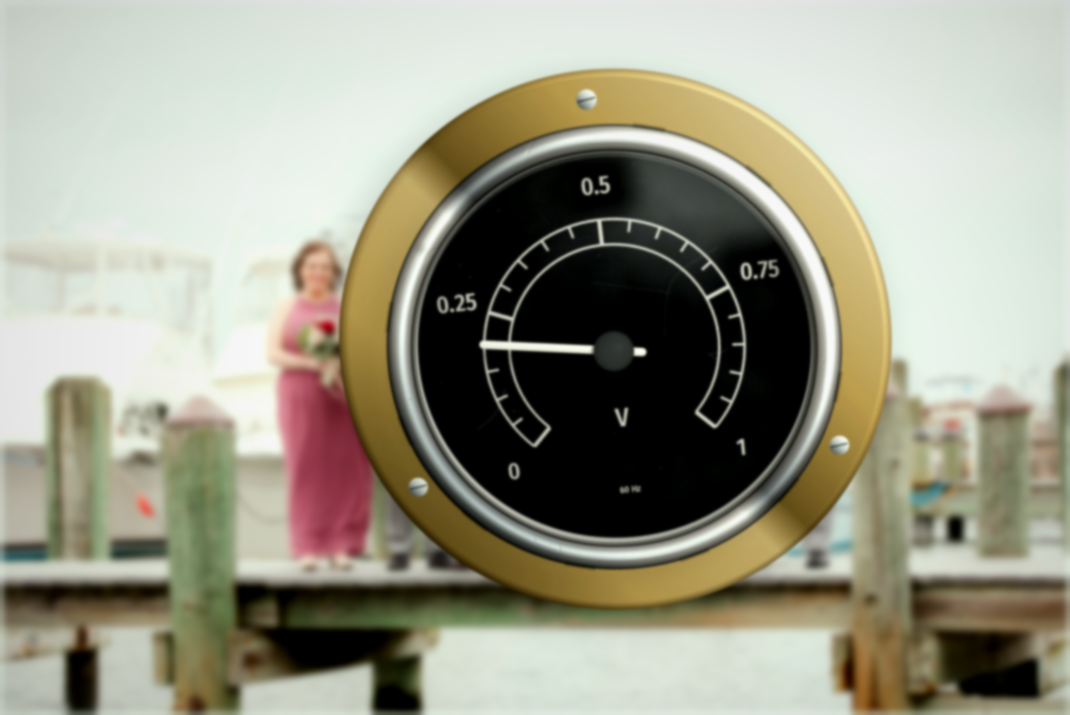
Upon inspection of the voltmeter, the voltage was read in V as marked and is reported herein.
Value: 0.2 V
